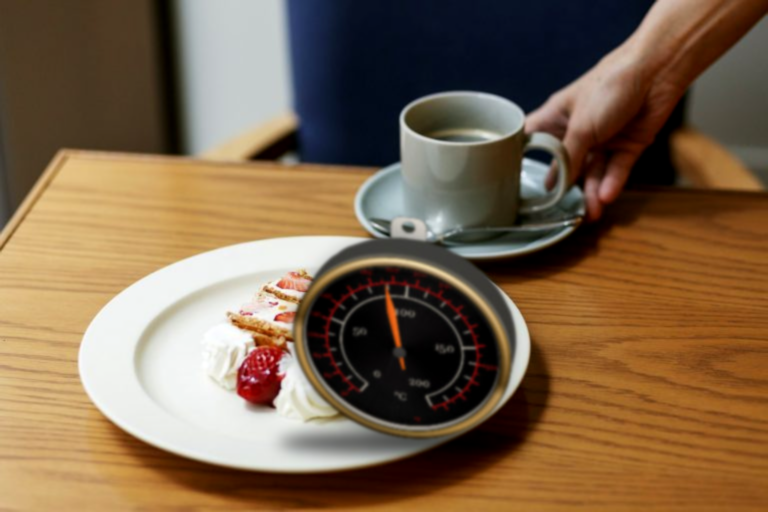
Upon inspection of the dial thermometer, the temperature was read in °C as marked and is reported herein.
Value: 90 °C
